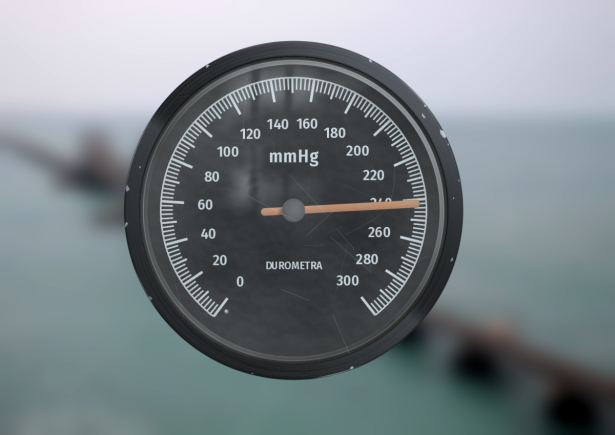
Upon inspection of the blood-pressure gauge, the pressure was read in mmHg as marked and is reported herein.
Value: 242 mmHg
